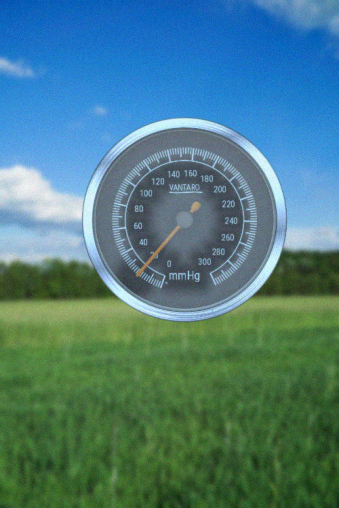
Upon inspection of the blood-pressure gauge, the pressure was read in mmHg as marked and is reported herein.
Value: 20 mmHg
